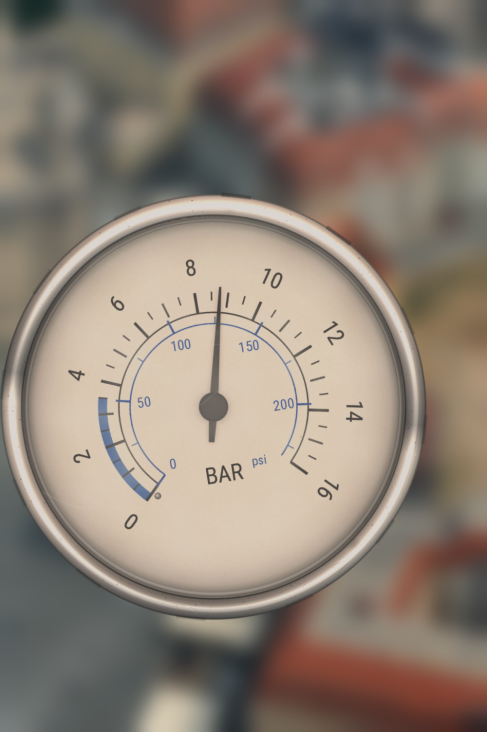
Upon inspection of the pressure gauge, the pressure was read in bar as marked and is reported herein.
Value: 8.75 bar
